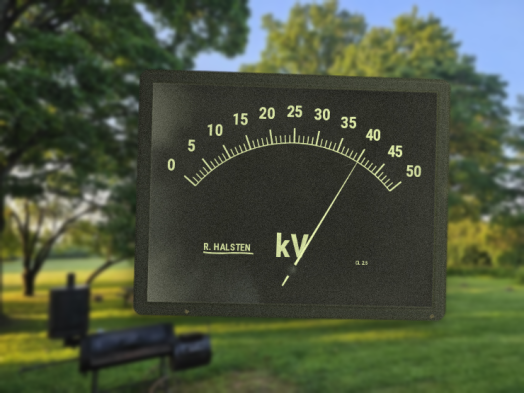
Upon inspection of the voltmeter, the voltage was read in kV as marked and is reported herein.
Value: 40 kV
